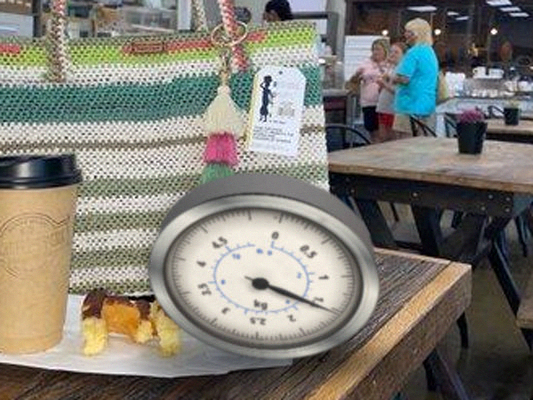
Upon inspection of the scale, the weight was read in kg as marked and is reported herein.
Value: 1.5 kg
